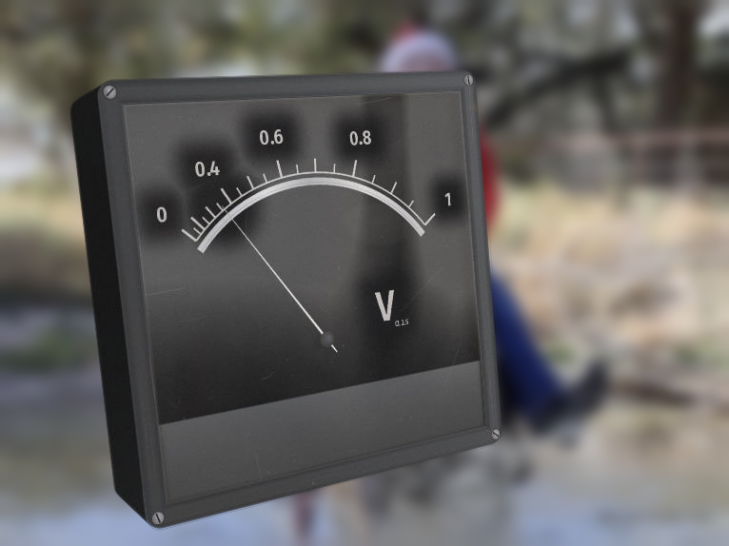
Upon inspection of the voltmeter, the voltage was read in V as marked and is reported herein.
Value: 0.35 V
